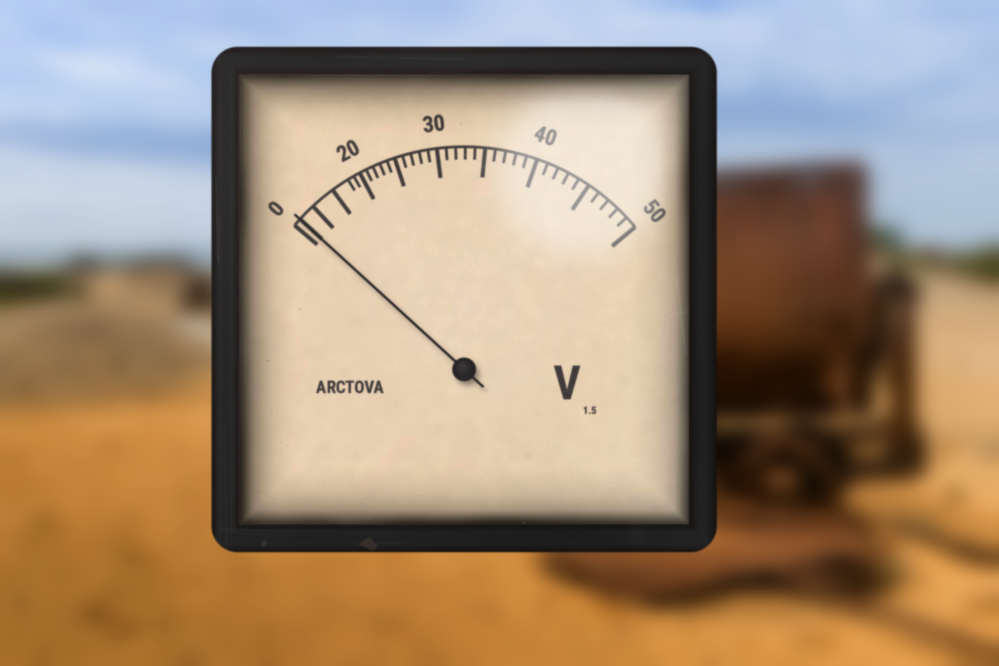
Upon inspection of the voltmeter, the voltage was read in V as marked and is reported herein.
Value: 5 V
